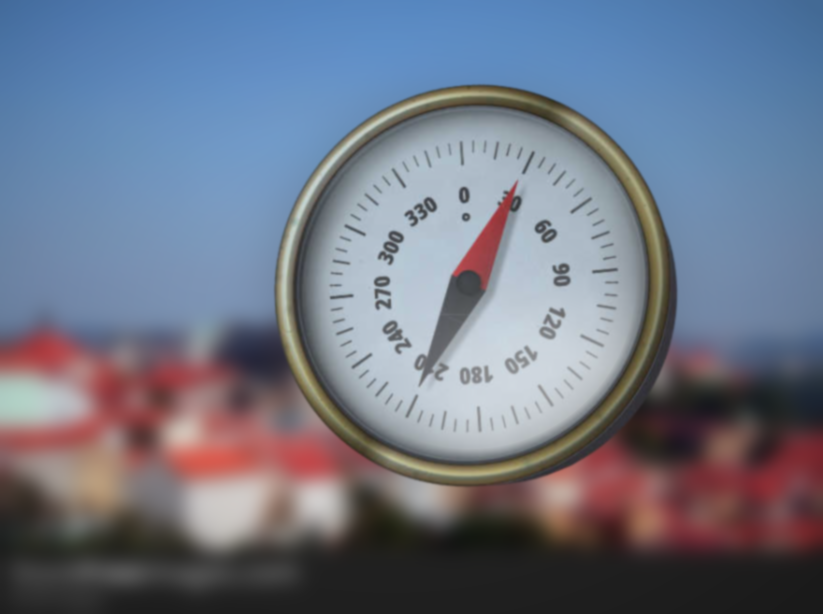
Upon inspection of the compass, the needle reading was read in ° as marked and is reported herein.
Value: 30 °
